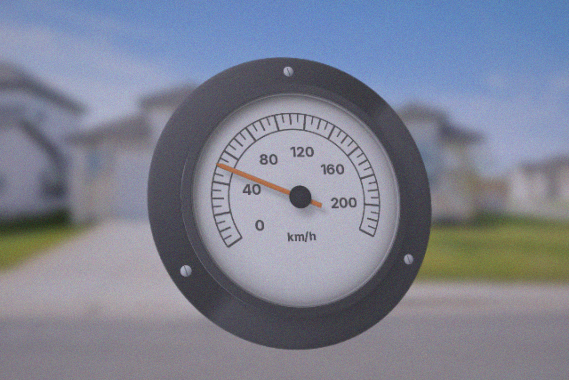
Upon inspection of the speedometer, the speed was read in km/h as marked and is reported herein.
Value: 50 km/h
